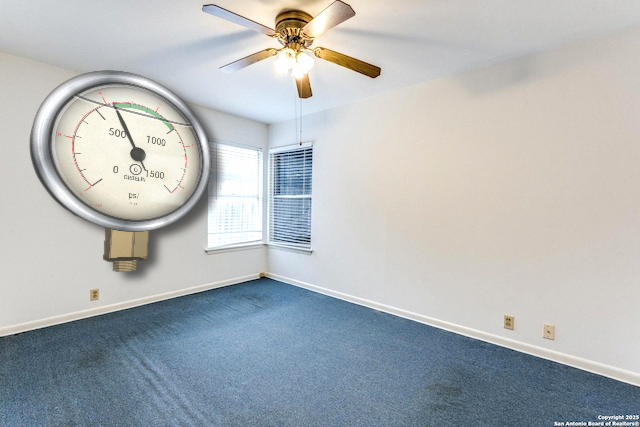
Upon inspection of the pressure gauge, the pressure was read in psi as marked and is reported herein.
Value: 600 psi
